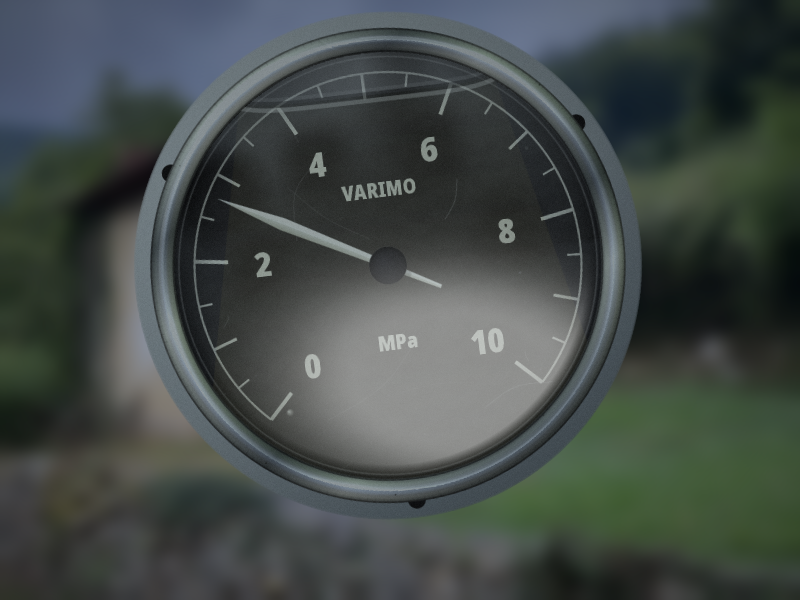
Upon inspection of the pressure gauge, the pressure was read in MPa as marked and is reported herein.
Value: 2.75 MPa
